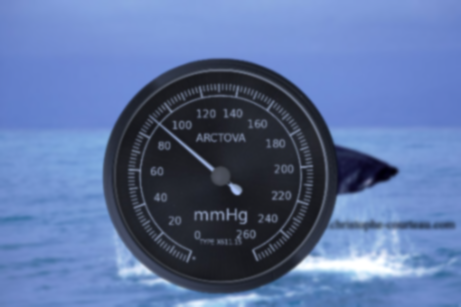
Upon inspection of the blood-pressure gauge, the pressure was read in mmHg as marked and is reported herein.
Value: 90 mmHg
